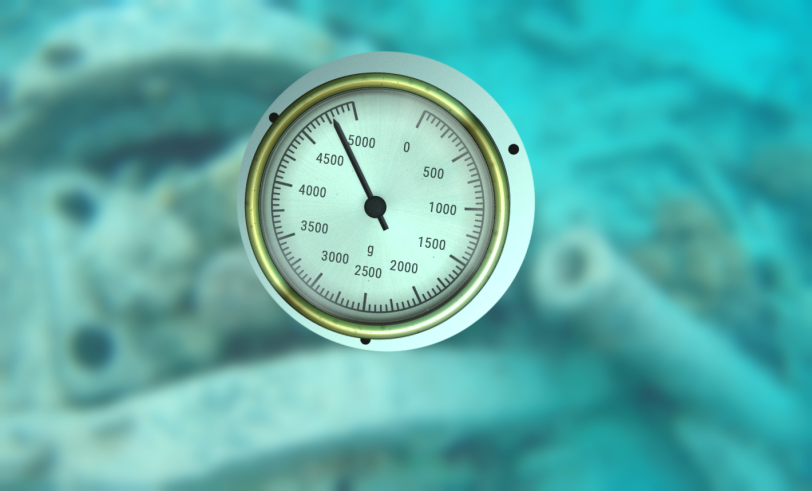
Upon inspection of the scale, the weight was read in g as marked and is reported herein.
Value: 4800 g
